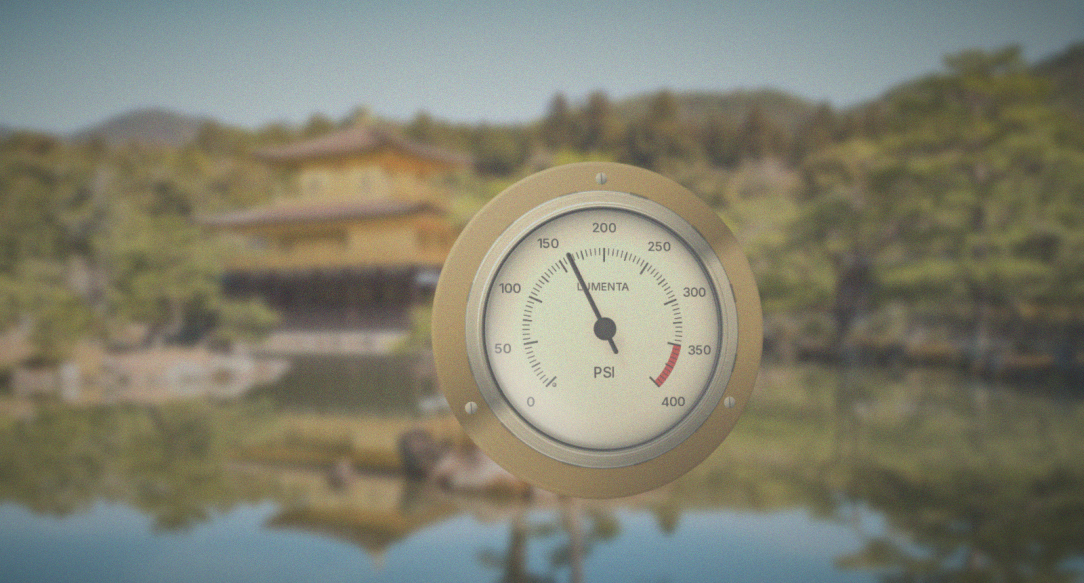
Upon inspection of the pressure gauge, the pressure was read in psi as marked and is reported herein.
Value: 160 psi
